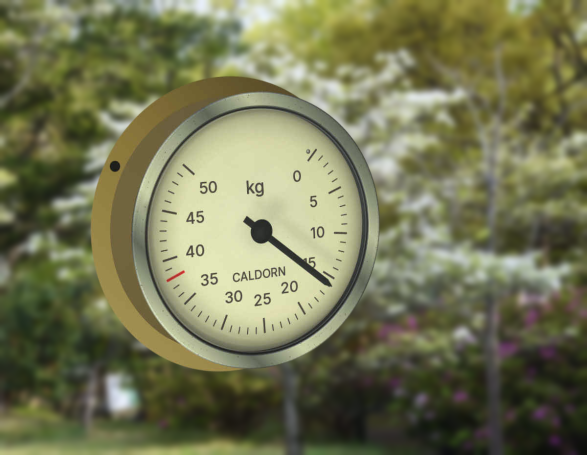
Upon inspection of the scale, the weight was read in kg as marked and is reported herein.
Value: 16 kg
